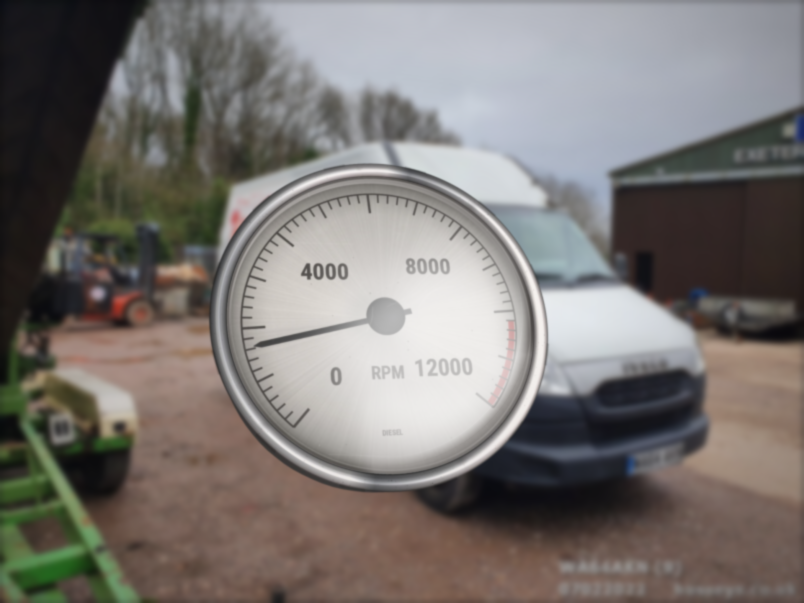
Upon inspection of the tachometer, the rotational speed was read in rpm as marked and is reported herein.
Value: 1600 rpm
